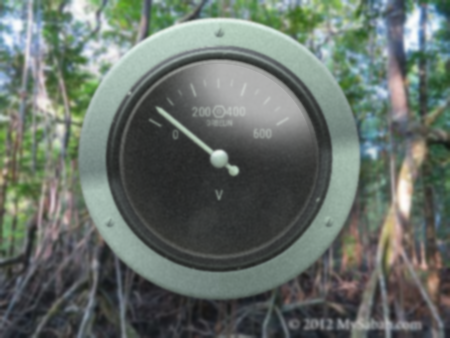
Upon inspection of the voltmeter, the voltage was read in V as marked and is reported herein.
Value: 50 V
